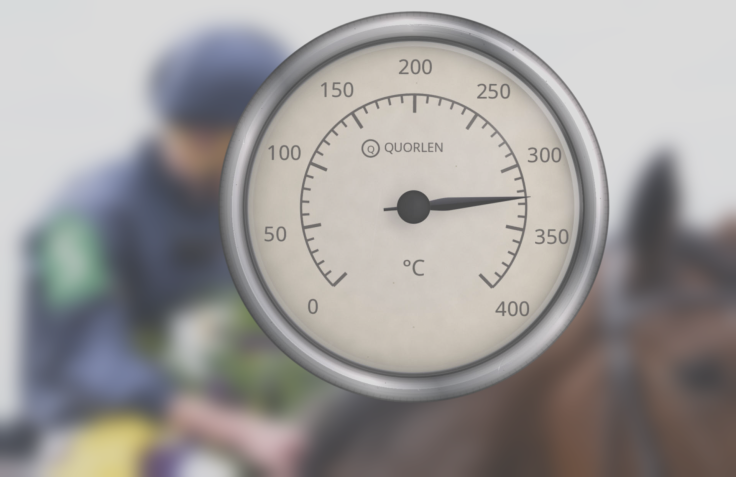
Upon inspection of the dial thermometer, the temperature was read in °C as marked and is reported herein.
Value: 325 °C
